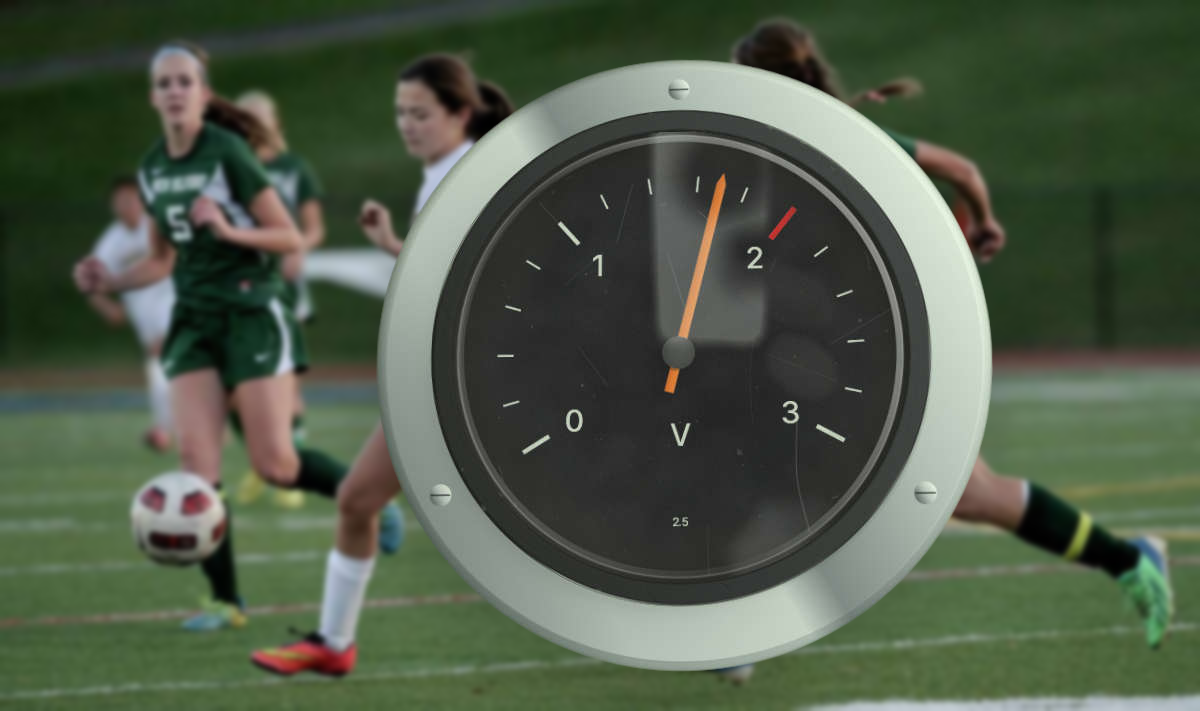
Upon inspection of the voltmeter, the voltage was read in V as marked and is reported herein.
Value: 1.7 V
